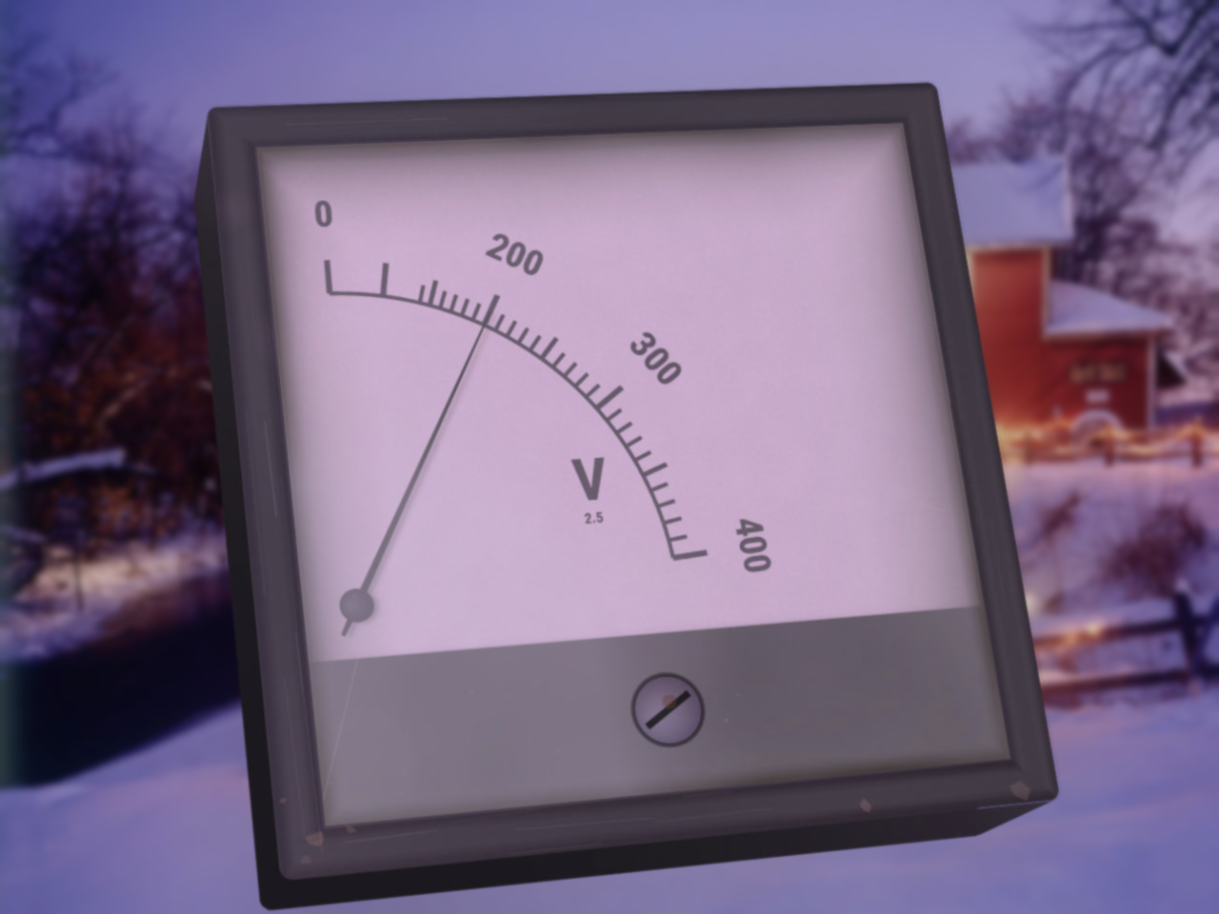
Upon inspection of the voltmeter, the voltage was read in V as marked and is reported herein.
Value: 200 V
